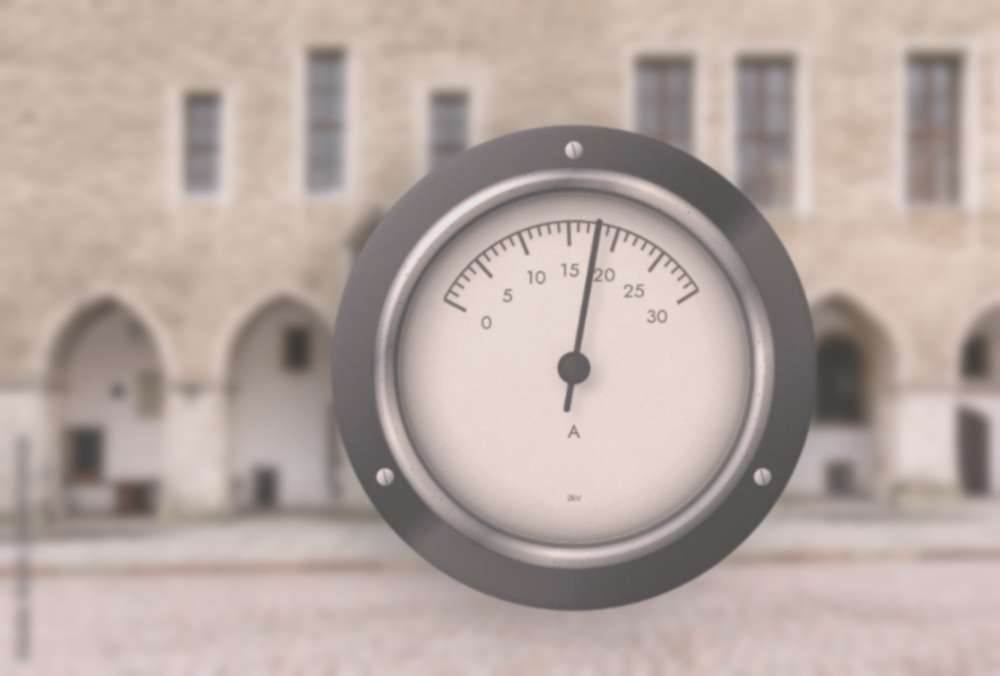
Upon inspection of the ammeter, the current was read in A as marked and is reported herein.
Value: 18 A
